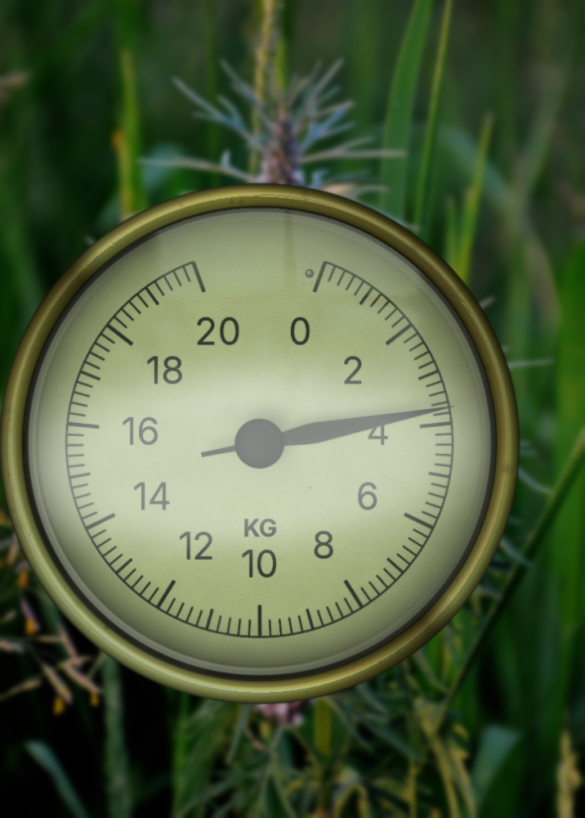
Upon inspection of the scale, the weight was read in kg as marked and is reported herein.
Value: 3.7 kg
